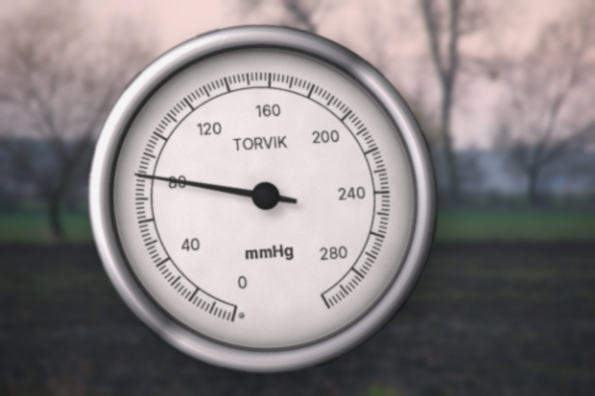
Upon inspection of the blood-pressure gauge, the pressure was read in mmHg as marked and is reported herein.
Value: 80 mmHg
